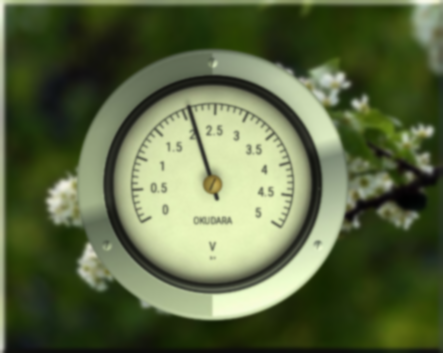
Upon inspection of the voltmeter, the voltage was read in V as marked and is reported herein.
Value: 2.1 V
